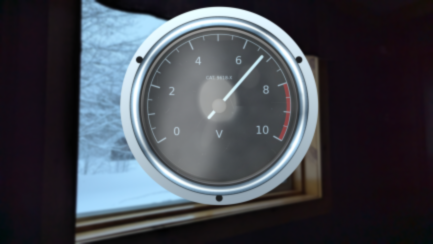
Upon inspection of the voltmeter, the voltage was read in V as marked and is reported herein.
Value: 6.75 V
